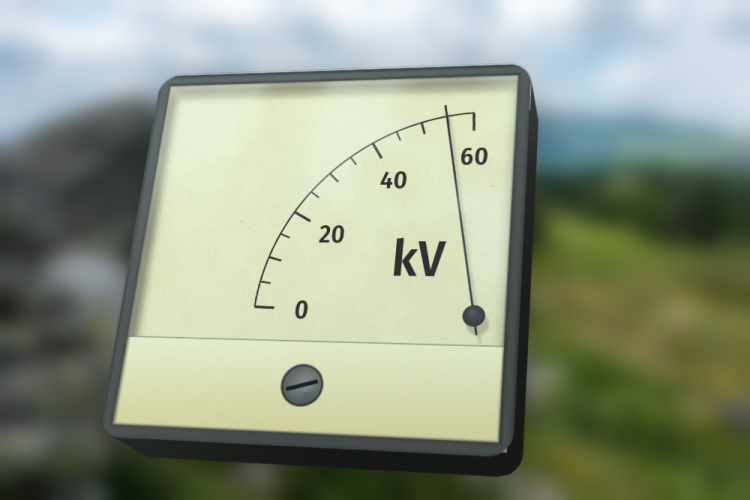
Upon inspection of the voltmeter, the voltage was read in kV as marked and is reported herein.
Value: 55 kV
